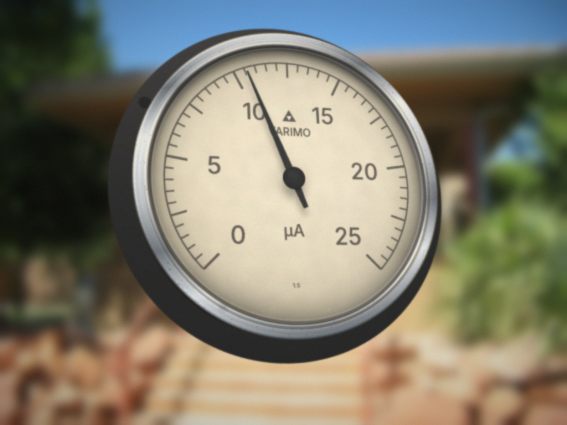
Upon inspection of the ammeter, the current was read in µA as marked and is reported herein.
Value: 10.5 µA
